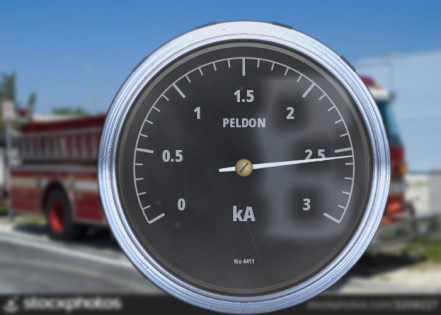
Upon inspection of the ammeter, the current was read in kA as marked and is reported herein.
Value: 2.55 kA
